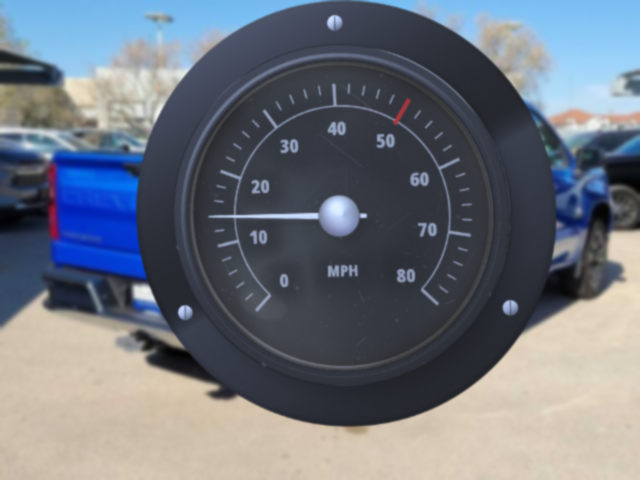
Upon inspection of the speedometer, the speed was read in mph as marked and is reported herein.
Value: 14 mph
